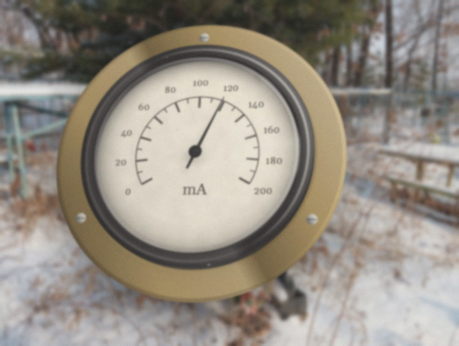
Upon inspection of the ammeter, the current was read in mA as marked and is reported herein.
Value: 120 mA
